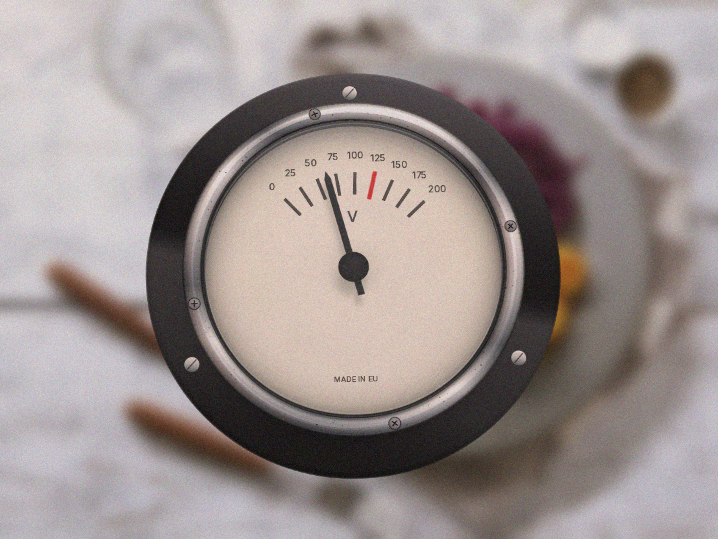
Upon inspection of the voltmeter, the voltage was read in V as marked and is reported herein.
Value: 62.5 V
